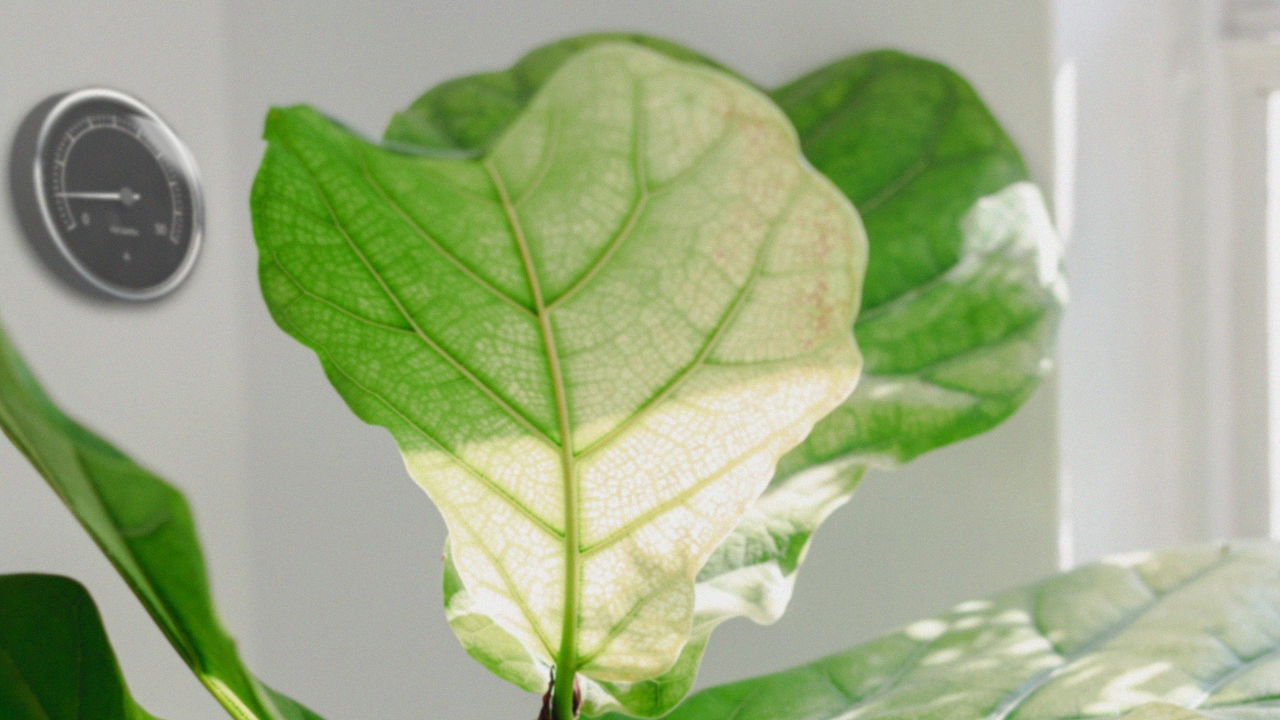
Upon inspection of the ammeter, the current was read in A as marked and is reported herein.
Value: 5 A
